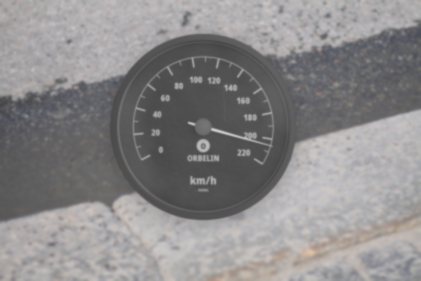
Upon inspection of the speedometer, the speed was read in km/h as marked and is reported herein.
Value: 205 km/h
